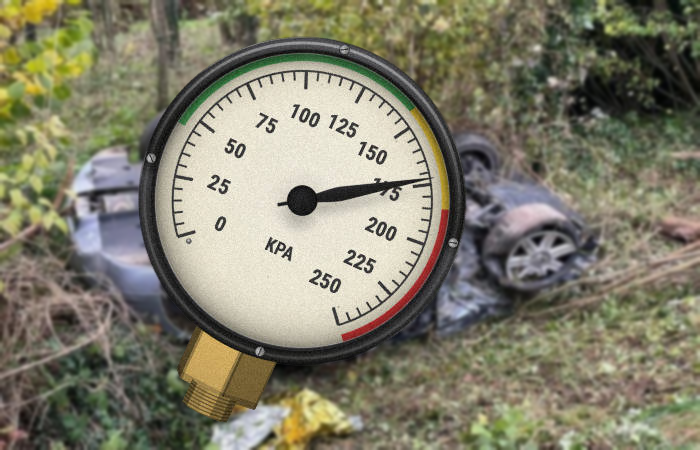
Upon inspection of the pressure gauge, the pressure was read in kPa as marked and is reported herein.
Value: 172.5 kPa
